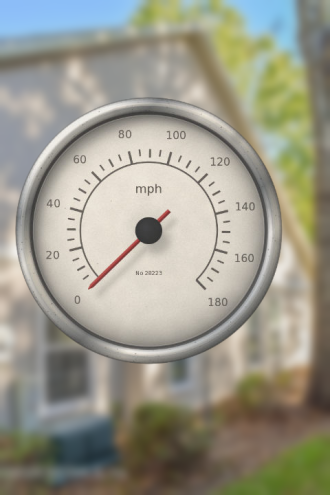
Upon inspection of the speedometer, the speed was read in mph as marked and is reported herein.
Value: 0 mph
